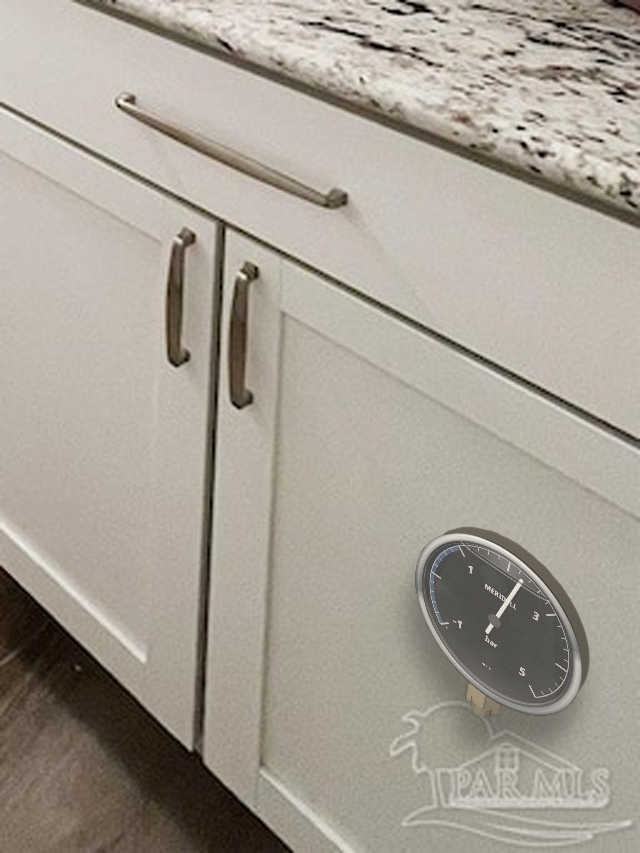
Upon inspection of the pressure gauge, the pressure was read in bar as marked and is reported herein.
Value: 2.3 bar
